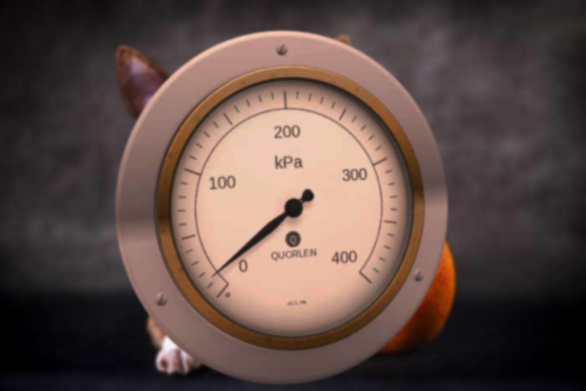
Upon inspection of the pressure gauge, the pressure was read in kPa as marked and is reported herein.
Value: 15 kPa
